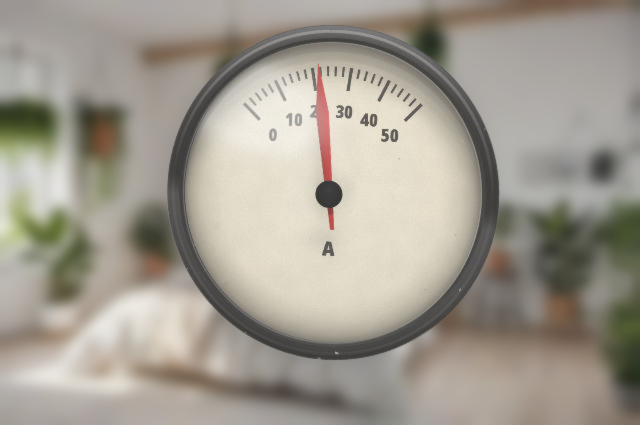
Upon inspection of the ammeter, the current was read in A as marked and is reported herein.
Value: 22 A
